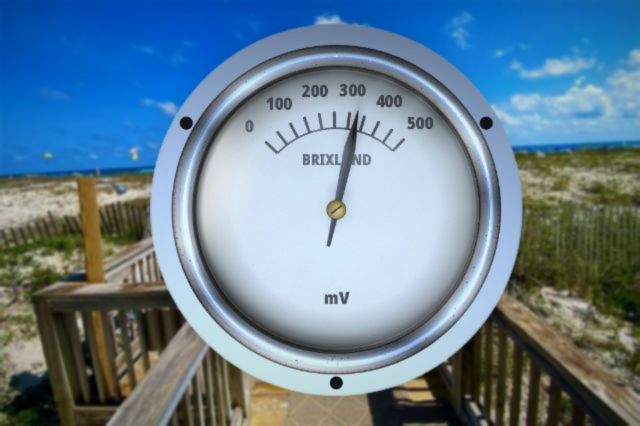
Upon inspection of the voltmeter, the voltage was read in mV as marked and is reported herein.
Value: 325 mV
